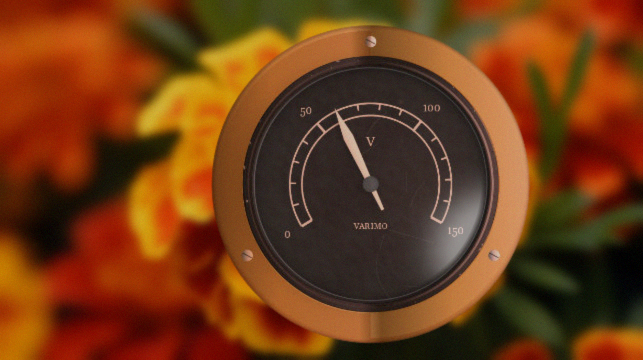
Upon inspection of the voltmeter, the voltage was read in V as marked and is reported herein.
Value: 60 V
